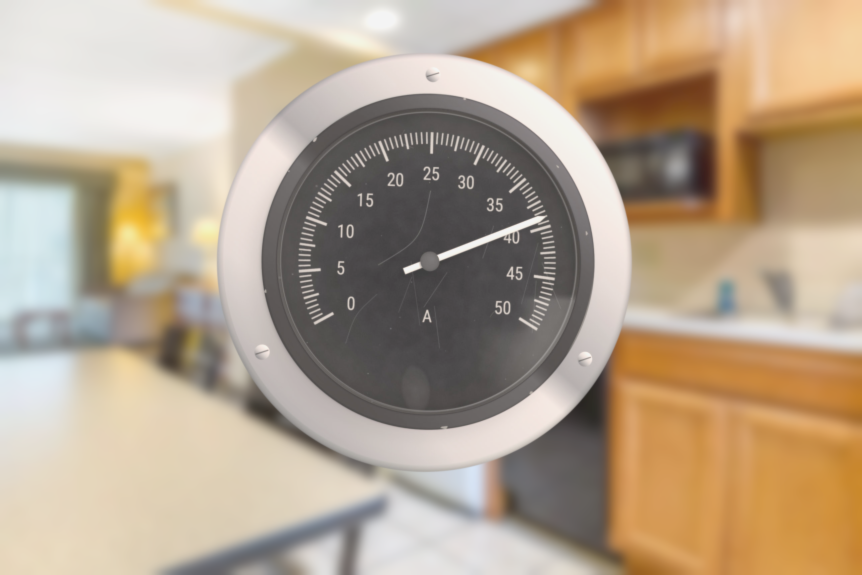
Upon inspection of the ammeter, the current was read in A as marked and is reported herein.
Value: 39 A
